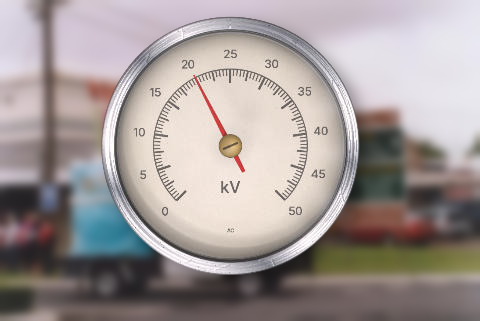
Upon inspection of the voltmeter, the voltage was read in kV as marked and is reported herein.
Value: 20 kV
